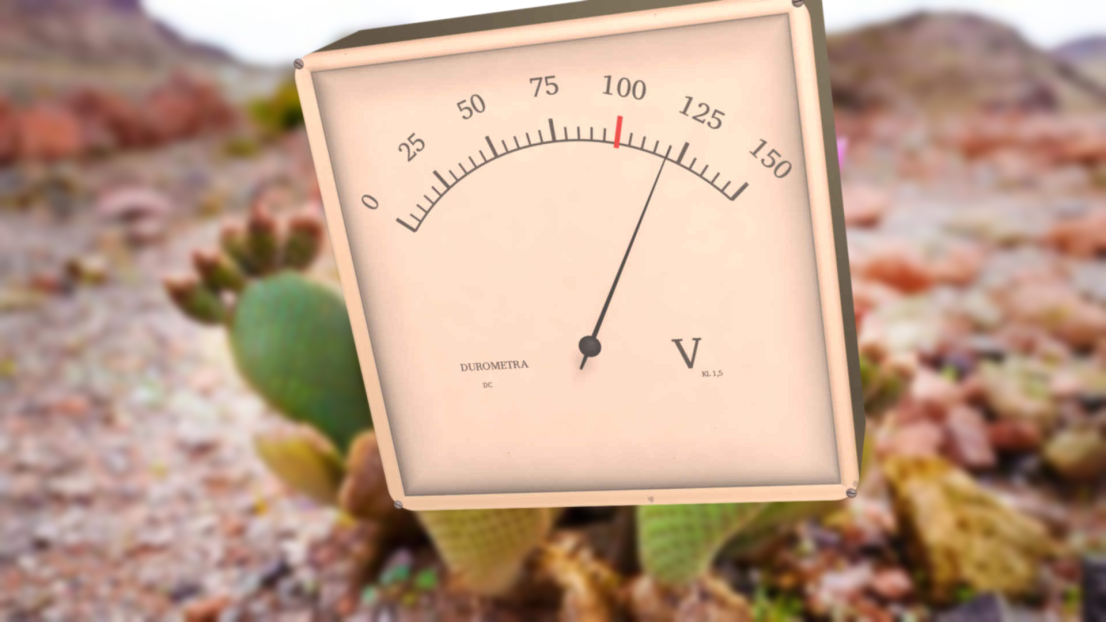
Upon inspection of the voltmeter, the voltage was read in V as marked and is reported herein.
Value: 120 V
